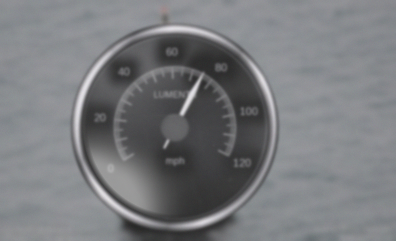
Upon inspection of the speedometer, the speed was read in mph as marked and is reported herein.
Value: 75 mph
